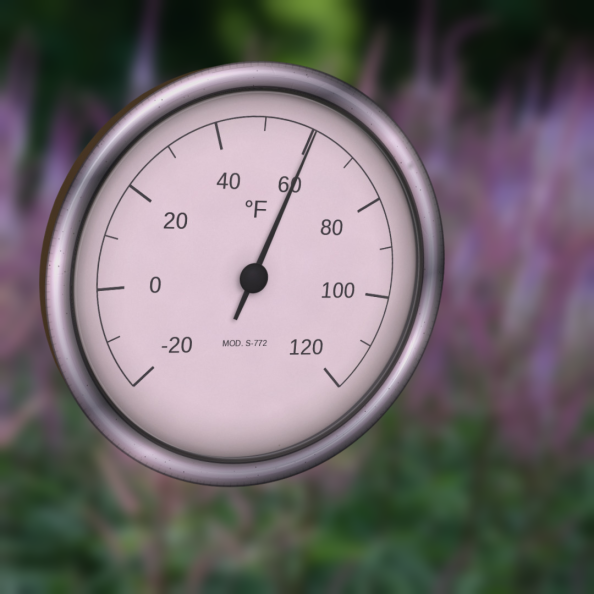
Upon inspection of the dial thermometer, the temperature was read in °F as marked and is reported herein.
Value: 60 °F
